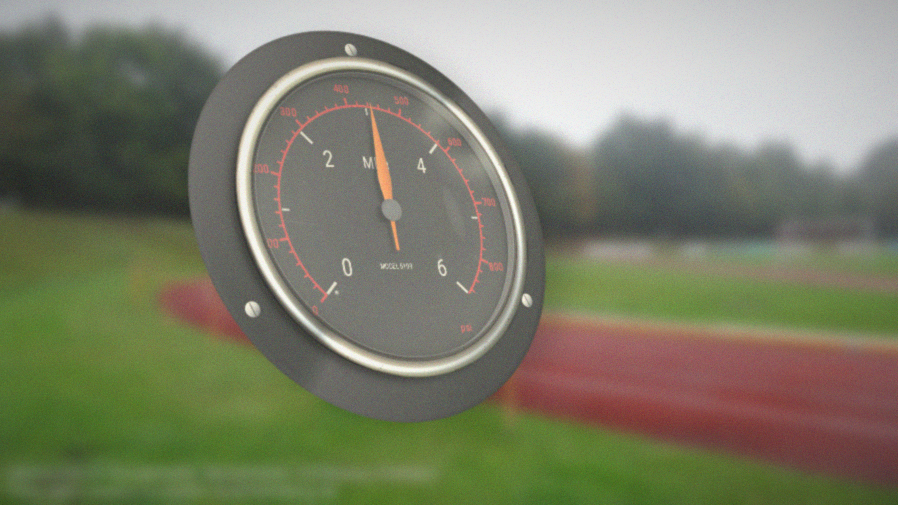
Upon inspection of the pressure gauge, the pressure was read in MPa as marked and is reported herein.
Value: 3 MPa
